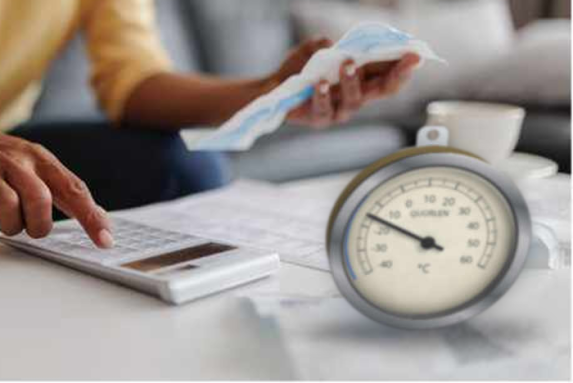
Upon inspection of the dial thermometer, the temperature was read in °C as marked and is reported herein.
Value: -15 °C
